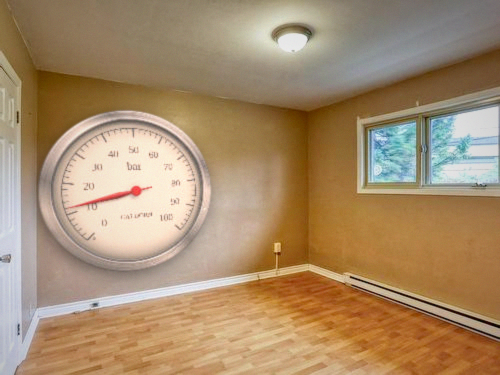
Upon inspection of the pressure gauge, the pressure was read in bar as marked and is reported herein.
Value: 12 bar
